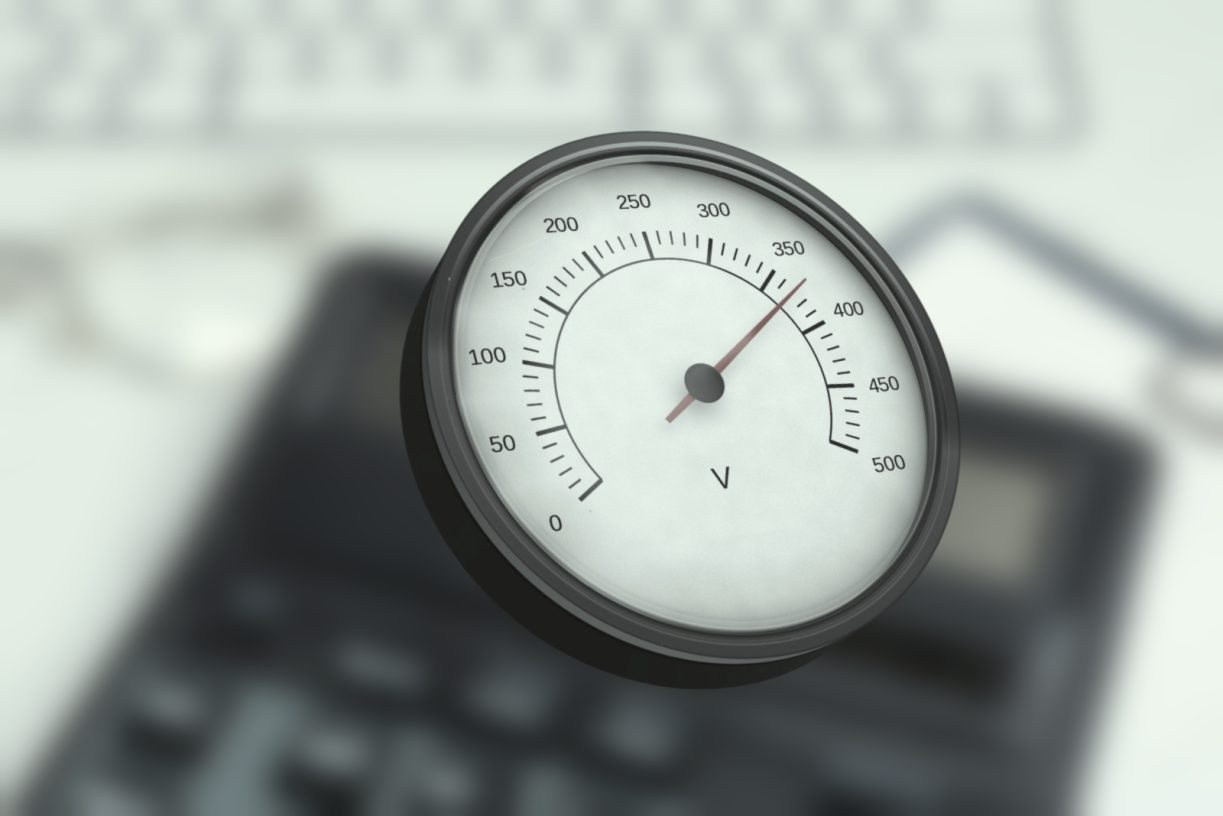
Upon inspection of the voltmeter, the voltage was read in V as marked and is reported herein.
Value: 370 V
